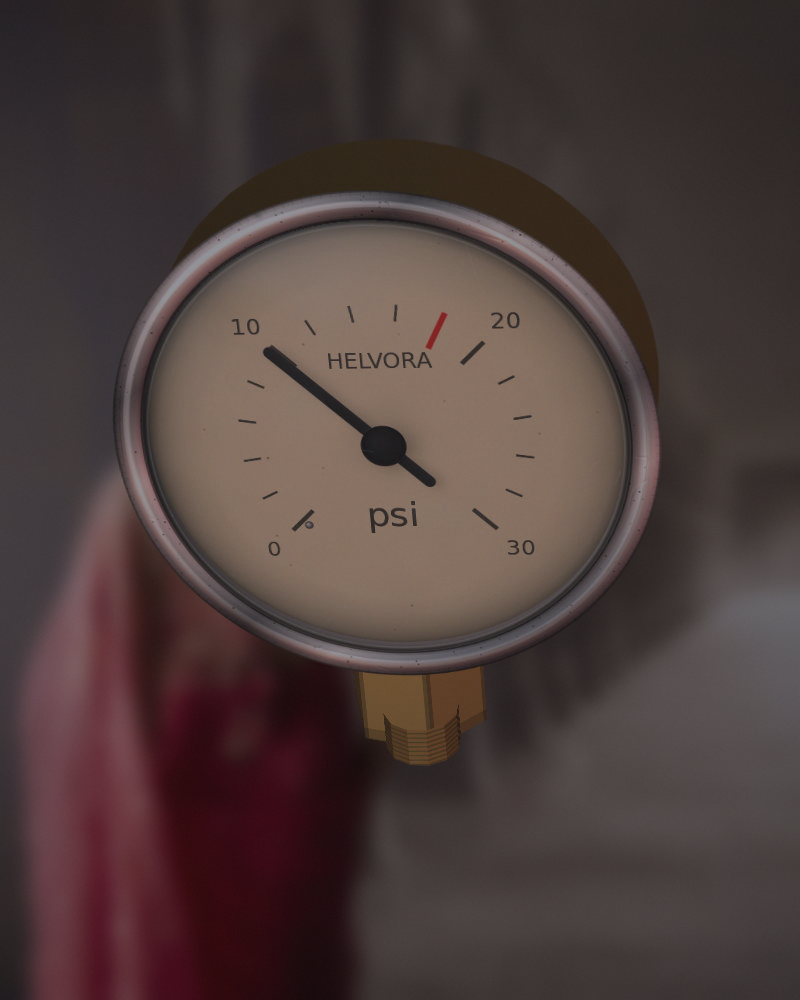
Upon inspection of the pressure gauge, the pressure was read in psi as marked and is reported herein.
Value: 10 psi
